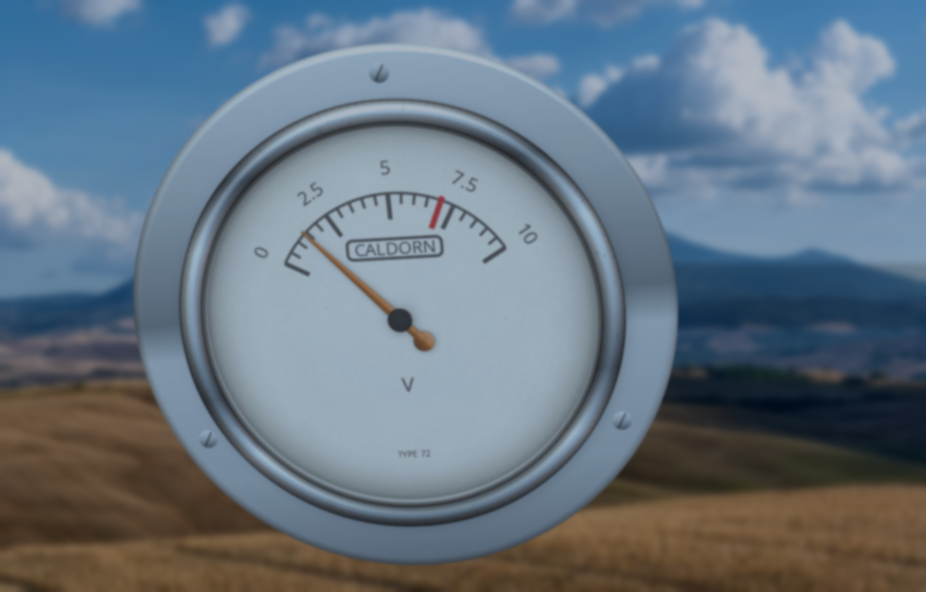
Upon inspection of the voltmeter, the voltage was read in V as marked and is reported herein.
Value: 1.5 V
